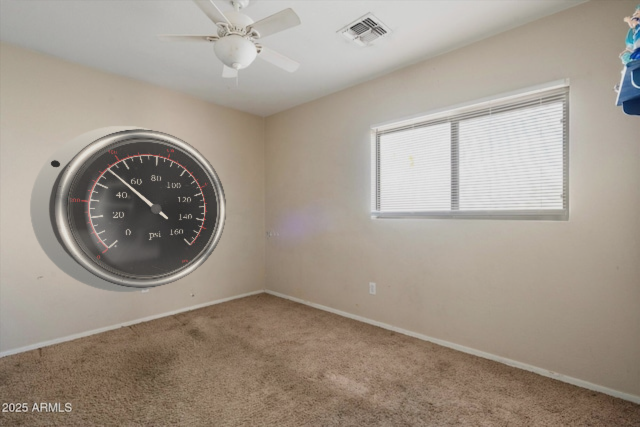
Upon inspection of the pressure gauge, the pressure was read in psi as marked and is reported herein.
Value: 50 psi
